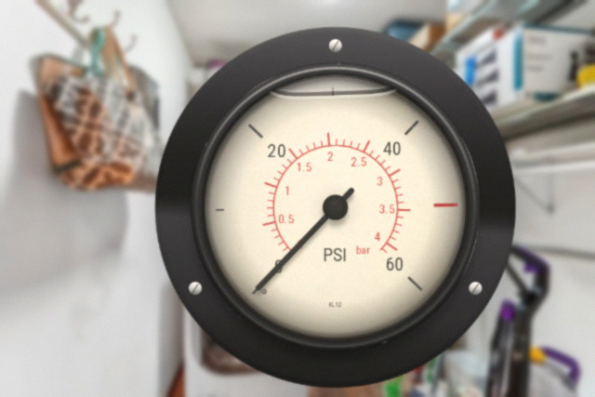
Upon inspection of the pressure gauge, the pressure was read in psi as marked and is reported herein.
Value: 0 psi
